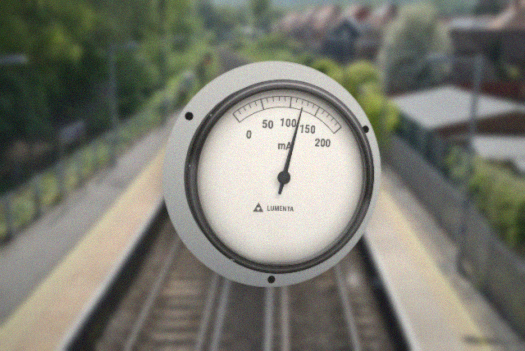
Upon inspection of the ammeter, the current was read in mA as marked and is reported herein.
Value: 120 mA
